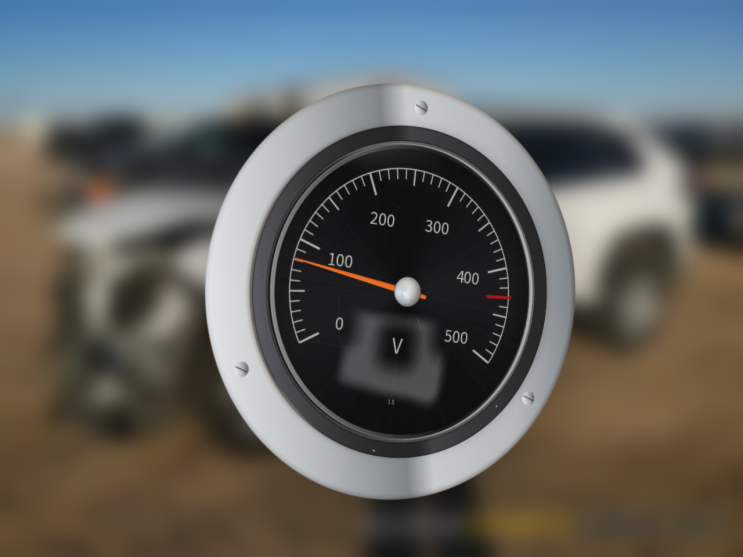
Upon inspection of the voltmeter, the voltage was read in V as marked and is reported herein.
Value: 80 V
